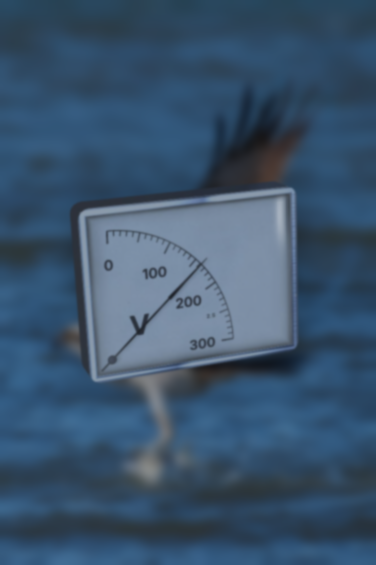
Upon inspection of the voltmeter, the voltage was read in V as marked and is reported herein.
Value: 160 V
